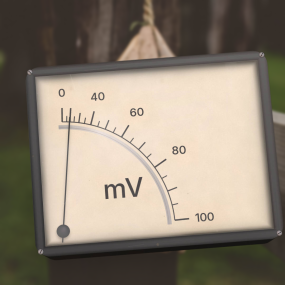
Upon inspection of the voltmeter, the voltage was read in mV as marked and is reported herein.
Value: 20 mV
